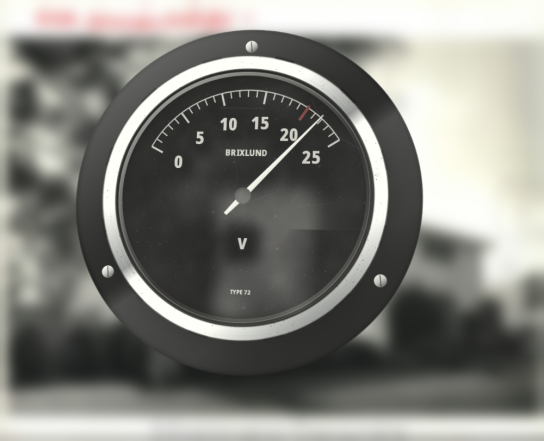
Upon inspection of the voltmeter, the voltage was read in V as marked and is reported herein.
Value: 22 V
